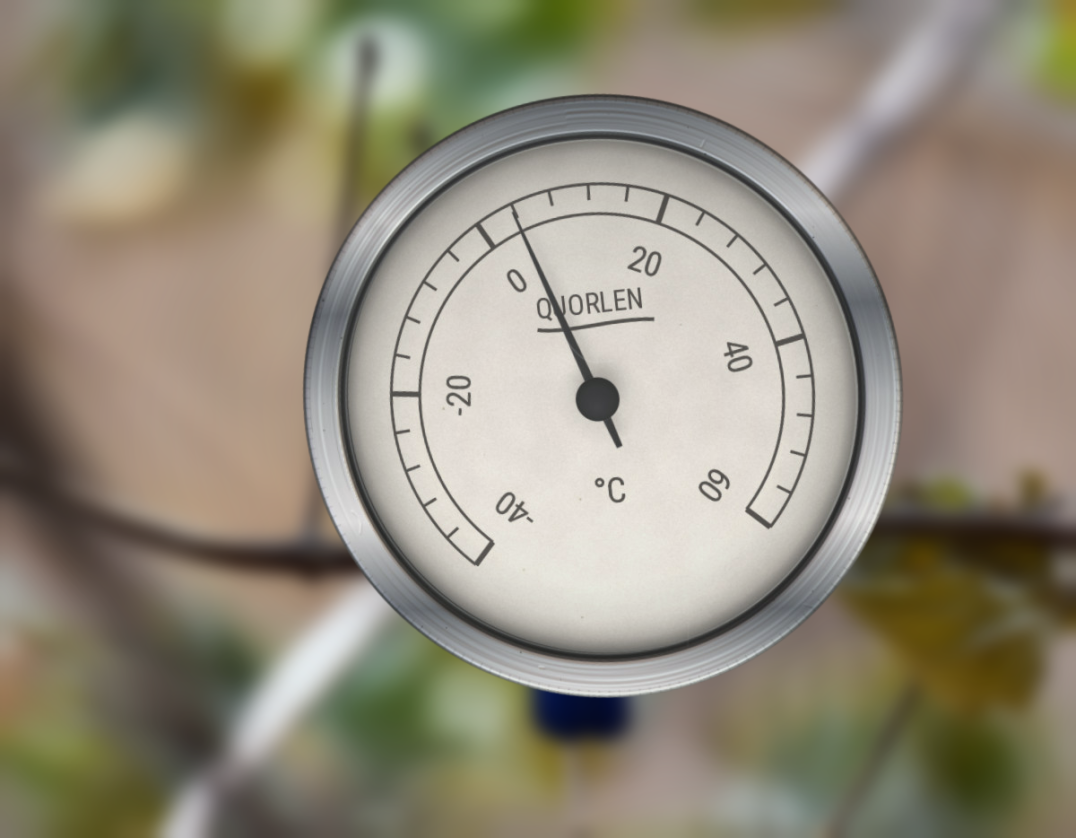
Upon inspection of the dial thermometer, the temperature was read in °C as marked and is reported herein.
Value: 4 °C
